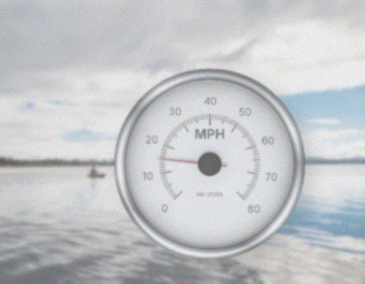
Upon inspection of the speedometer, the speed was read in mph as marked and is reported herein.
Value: 15 mph
